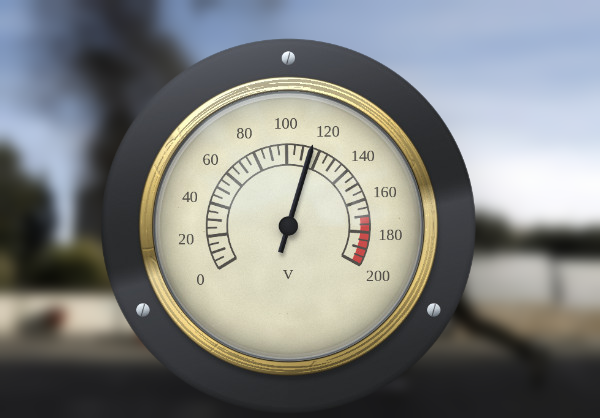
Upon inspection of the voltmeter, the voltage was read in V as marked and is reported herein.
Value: 115 V
